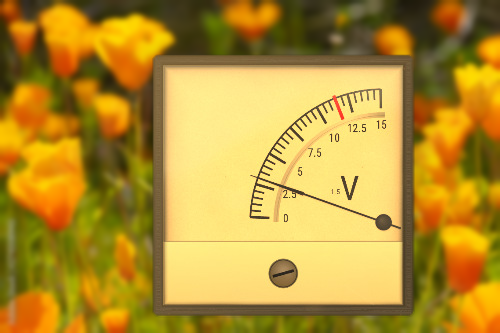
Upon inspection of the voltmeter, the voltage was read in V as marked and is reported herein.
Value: 3 V
